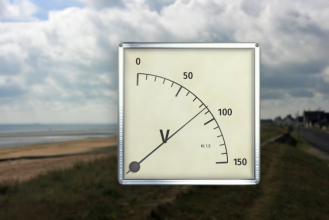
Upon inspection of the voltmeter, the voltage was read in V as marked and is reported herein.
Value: 85 V
